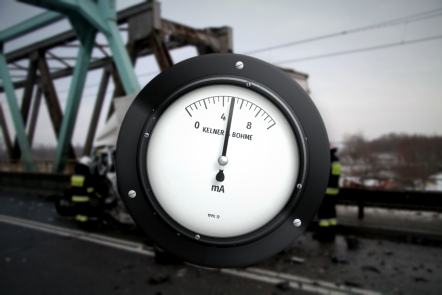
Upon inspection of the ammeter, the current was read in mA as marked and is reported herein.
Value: 5 mA
